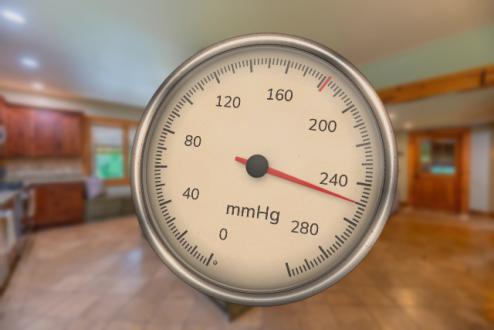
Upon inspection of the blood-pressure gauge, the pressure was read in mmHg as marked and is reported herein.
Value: 250 mmHg
